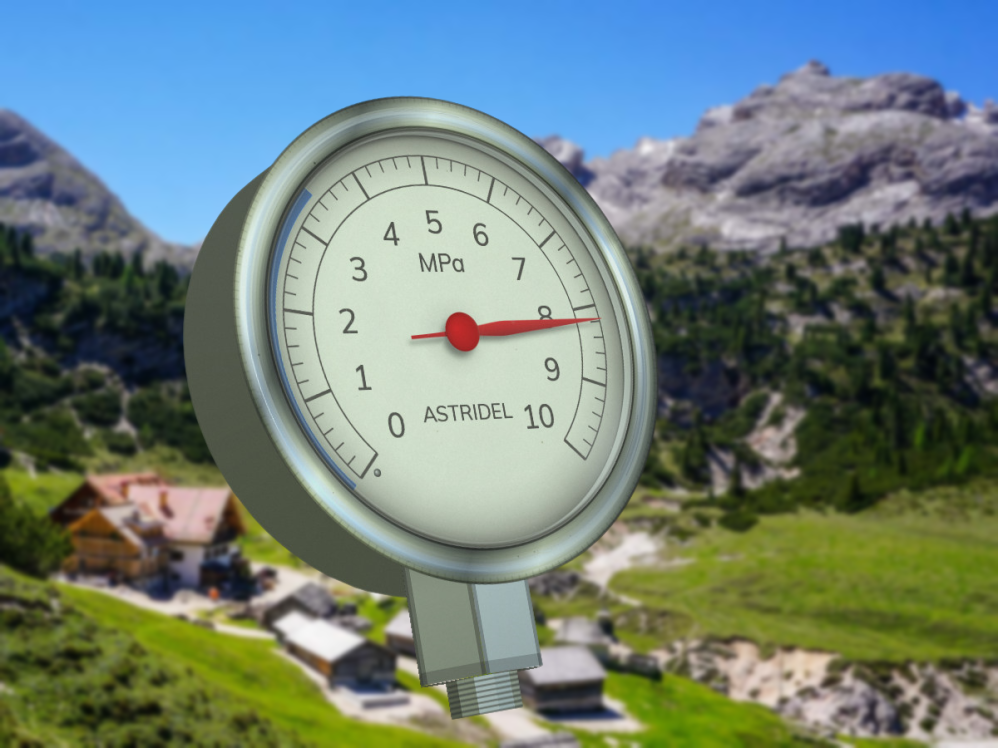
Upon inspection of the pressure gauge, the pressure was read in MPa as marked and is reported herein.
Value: 8.2 MPa
